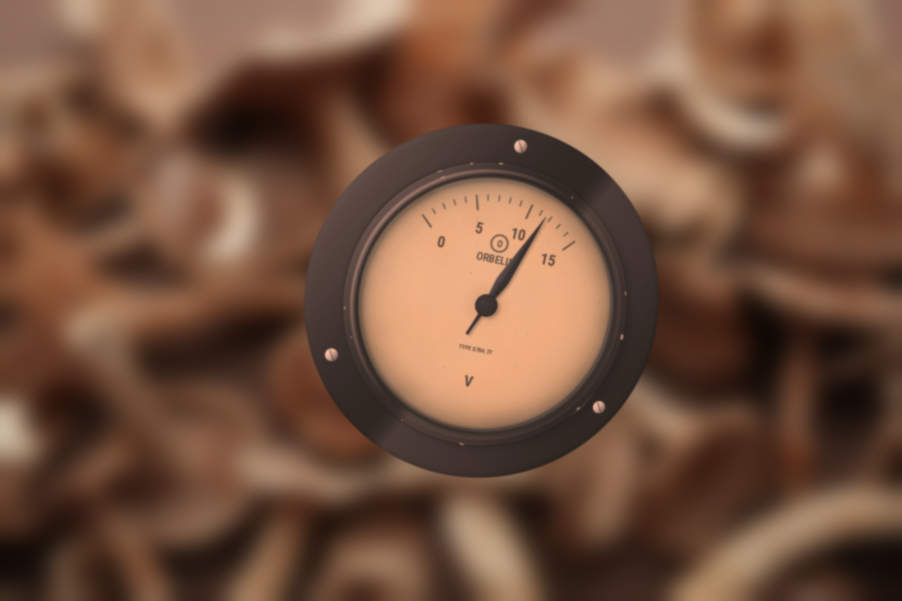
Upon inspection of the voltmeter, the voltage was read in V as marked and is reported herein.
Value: 11.5 V
